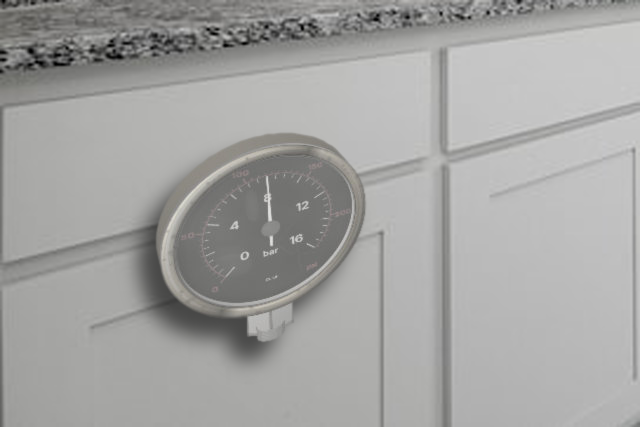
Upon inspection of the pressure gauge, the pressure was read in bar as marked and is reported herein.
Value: 8 bar
